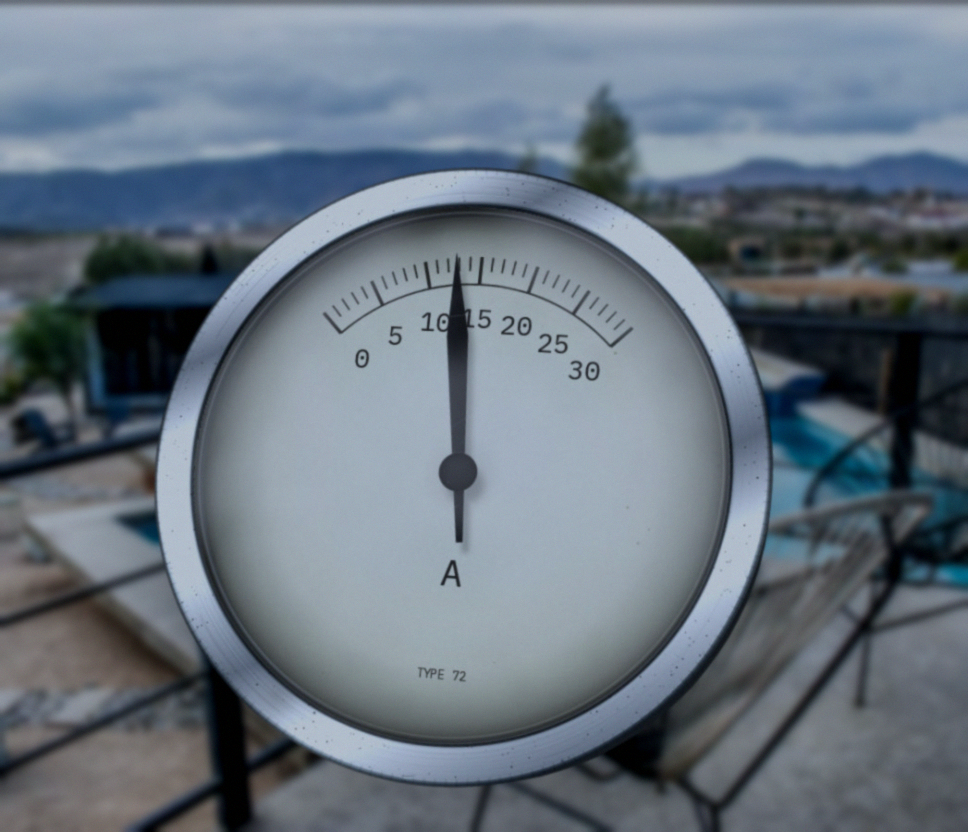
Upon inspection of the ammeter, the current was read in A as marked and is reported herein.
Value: 13 A
